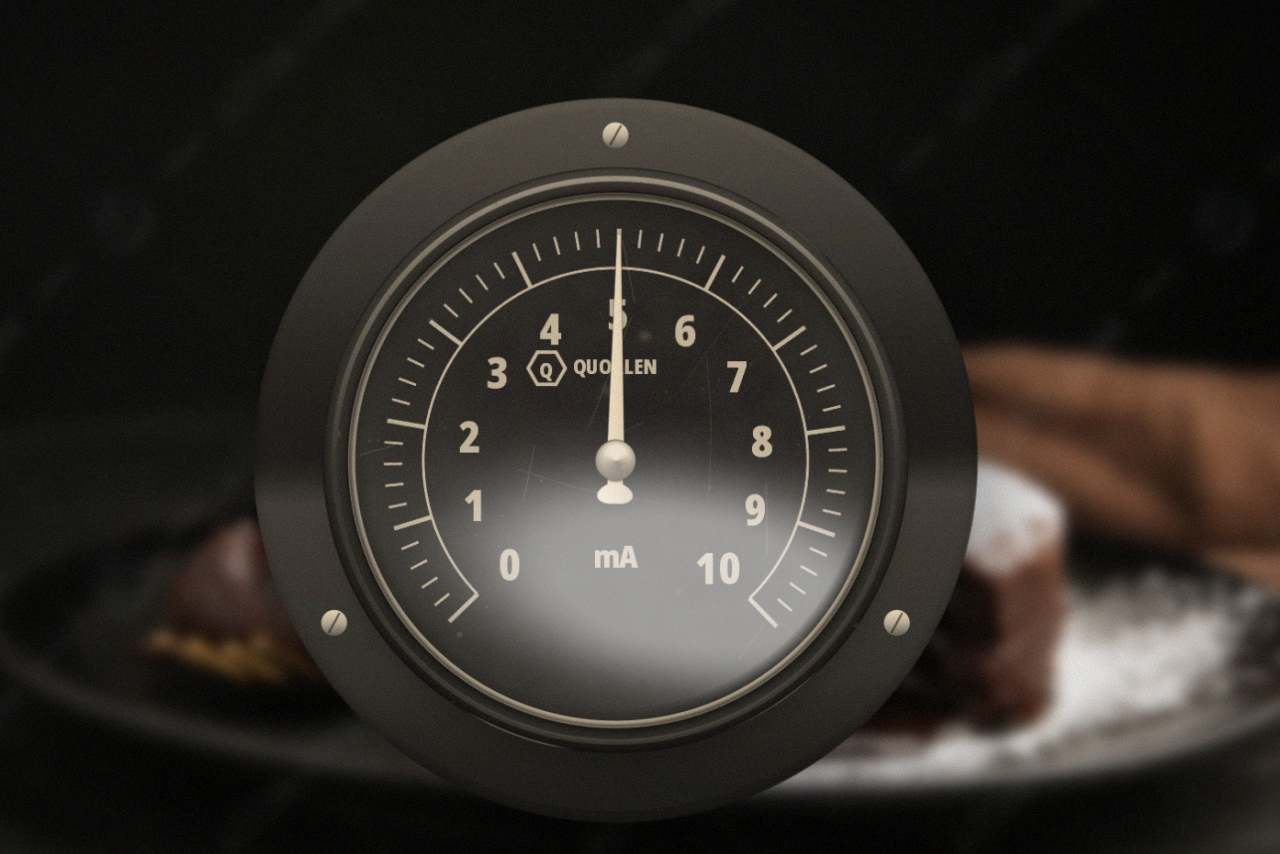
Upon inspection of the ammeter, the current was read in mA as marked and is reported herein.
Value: 5 mA
